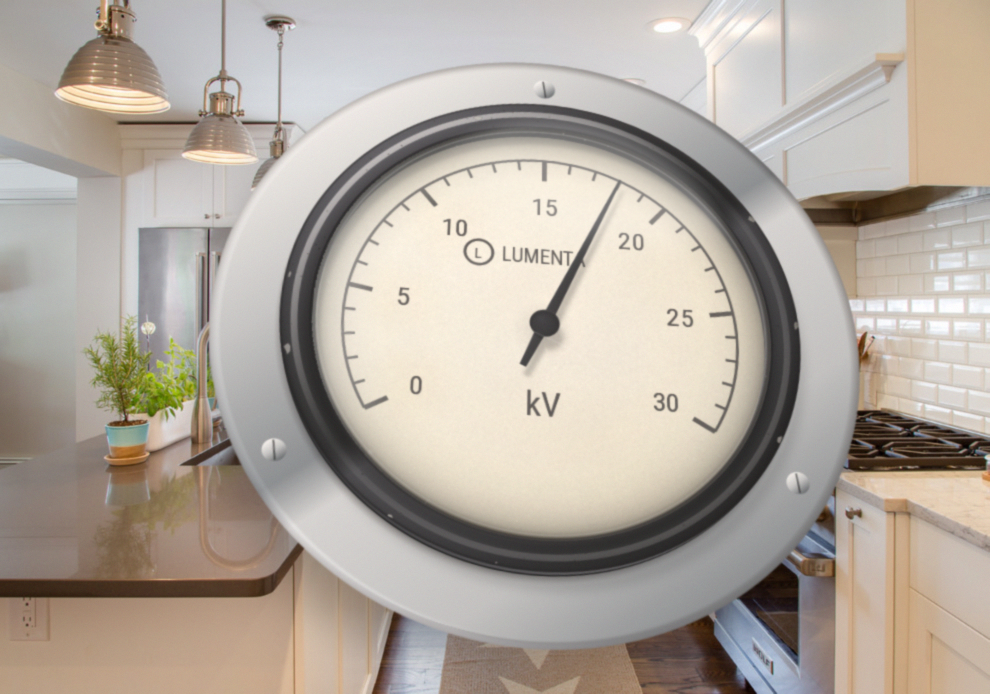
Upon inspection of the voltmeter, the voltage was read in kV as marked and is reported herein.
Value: 18 kV
